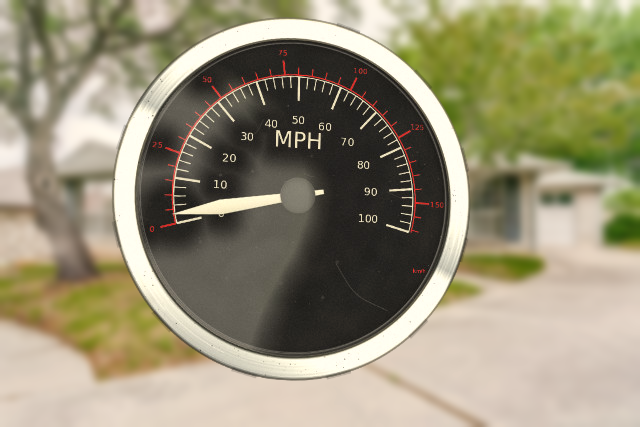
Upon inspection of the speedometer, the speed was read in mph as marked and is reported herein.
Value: 2 mph
